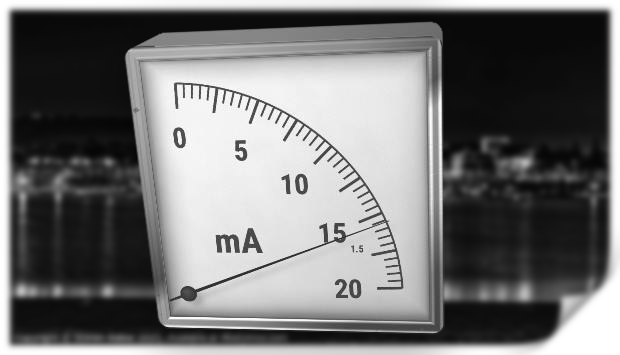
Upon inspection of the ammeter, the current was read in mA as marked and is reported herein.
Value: 15.5 mA
